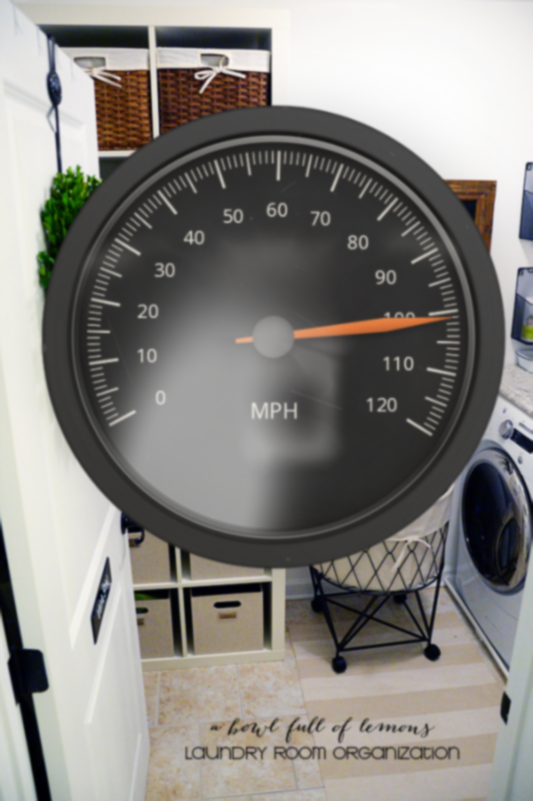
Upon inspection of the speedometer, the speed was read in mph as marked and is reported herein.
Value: 101 mph
